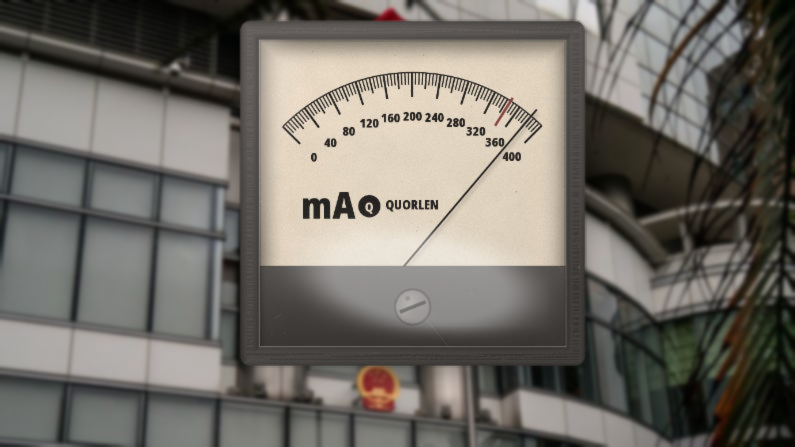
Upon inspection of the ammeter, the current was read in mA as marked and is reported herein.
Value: 380 mA
